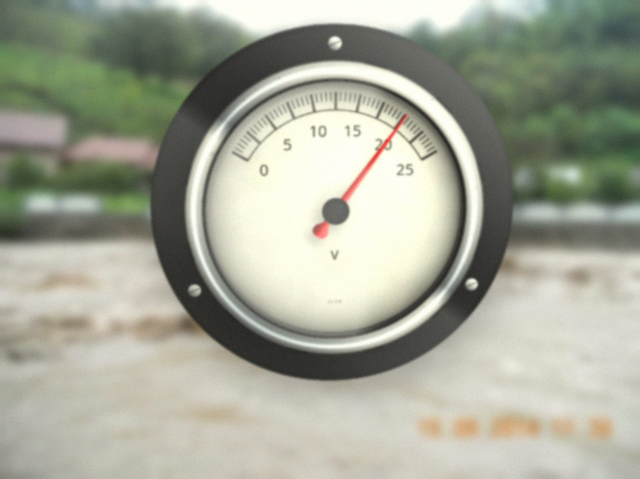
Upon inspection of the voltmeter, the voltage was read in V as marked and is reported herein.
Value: 20 V
